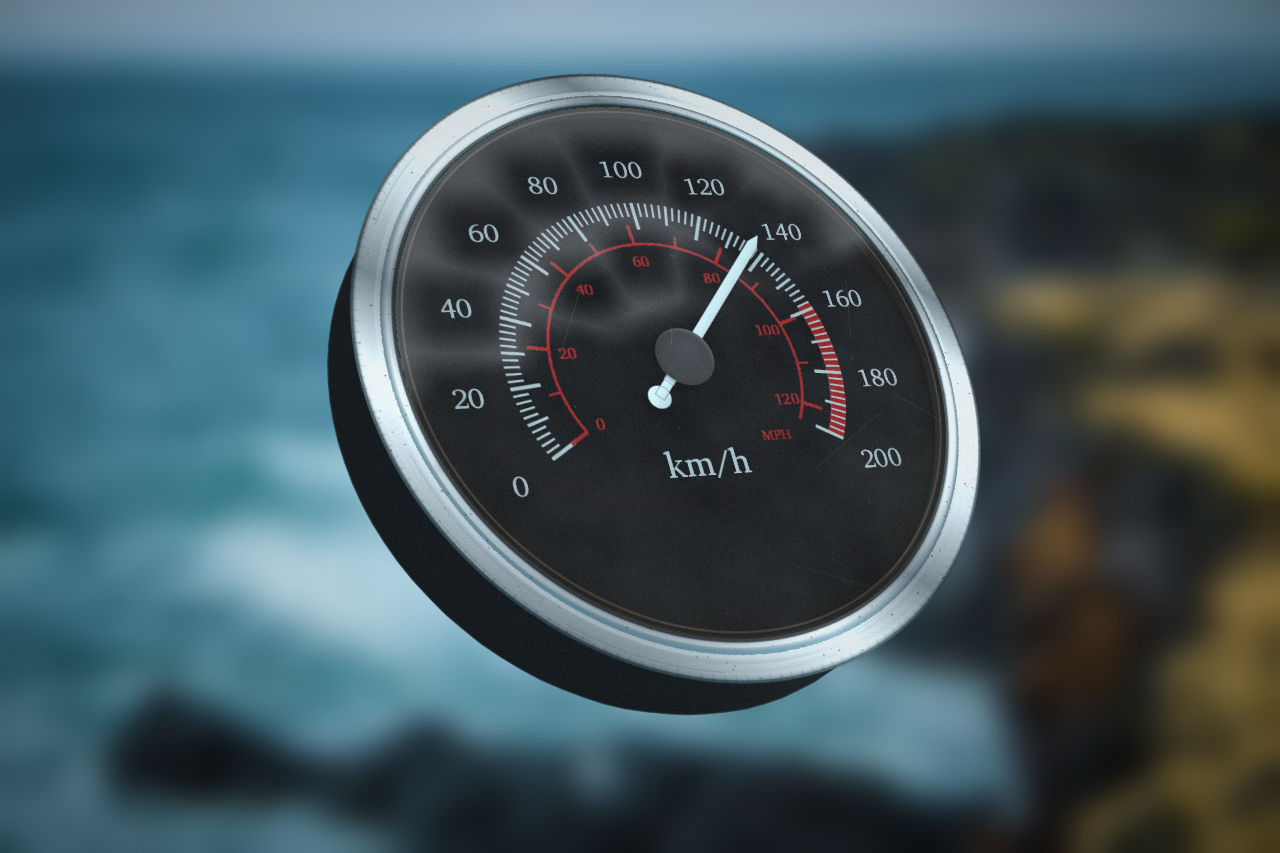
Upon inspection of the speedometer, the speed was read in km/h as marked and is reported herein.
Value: 136 km/h
